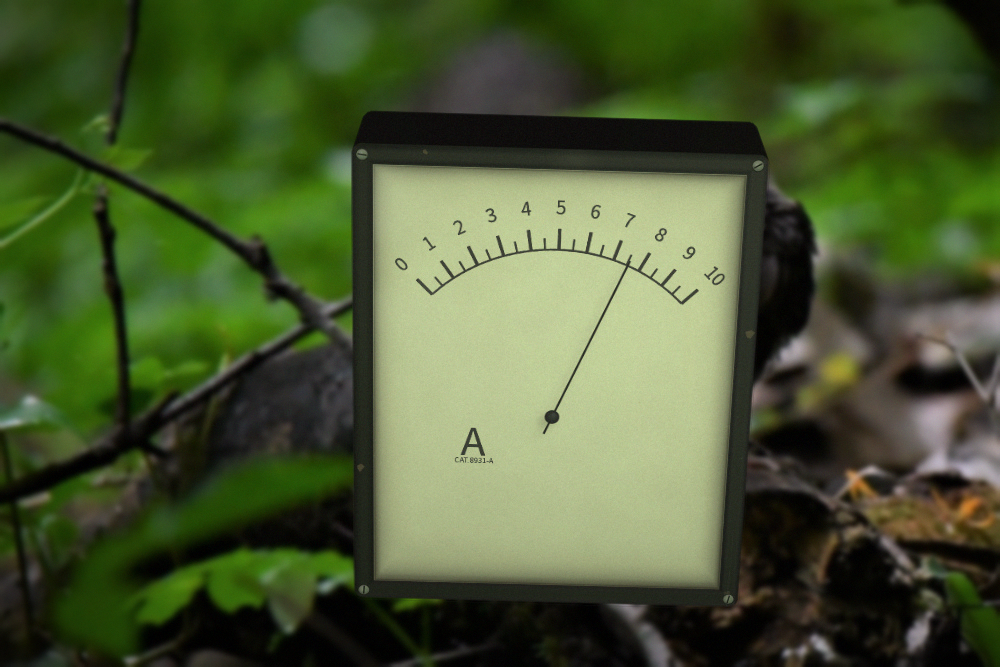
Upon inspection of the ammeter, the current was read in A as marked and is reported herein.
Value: 7.5 A
